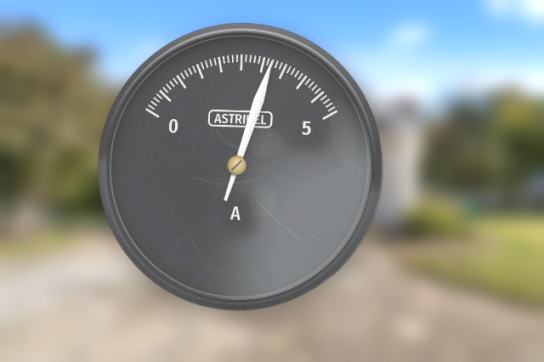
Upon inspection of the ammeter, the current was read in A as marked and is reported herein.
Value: 3.2 A
